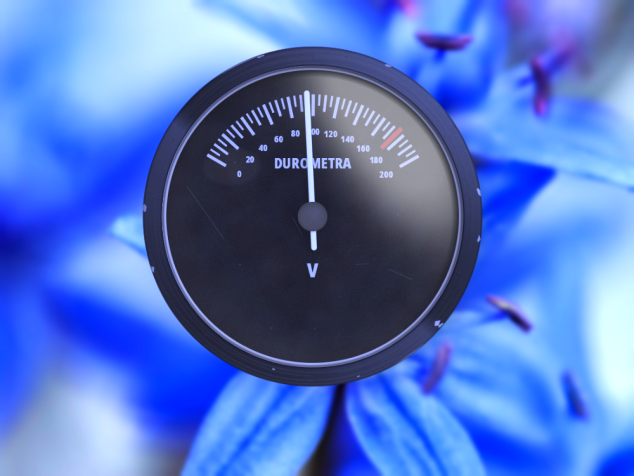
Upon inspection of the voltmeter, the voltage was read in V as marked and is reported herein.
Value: 95 V
